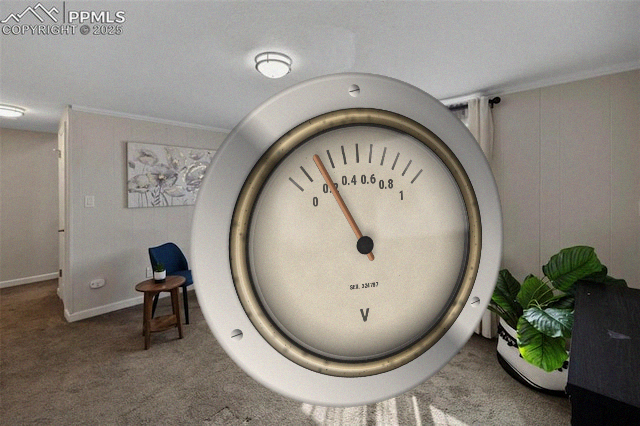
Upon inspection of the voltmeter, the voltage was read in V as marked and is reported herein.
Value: 0.2 V
